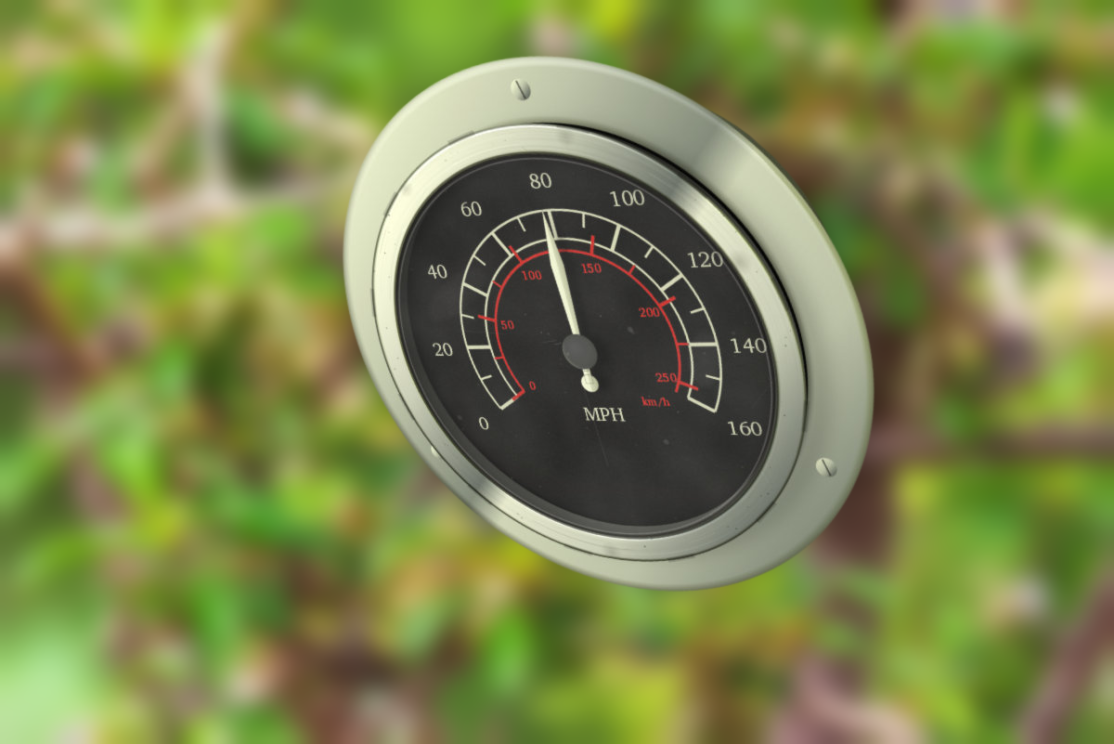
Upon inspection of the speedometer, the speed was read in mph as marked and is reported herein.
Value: 80 mph
